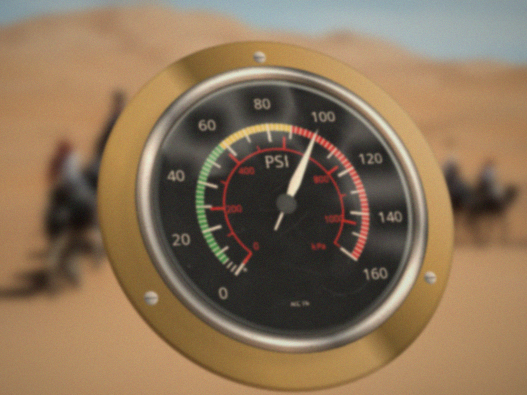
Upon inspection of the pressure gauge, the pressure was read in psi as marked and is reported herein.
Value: 100 psi
